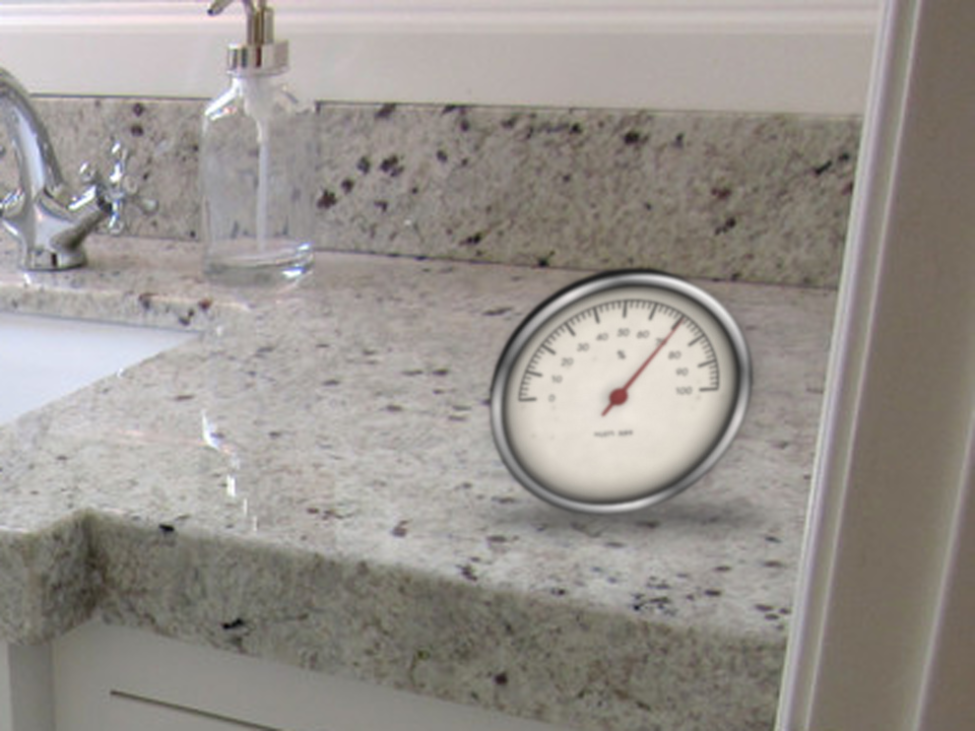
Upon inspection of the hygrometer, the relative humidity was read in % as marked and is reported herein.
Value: 70 %
